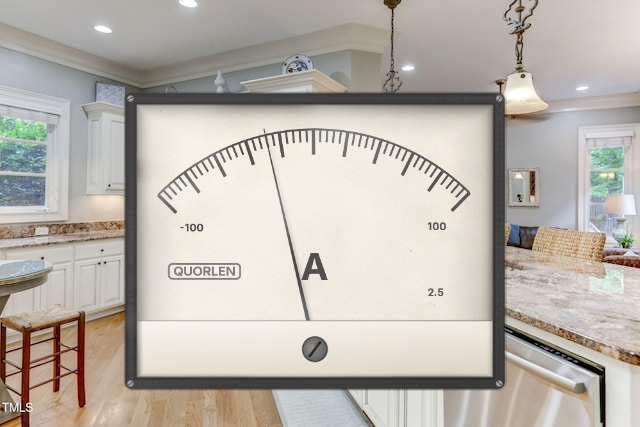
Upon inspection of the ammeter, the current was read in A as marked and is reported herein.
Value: -28 A
